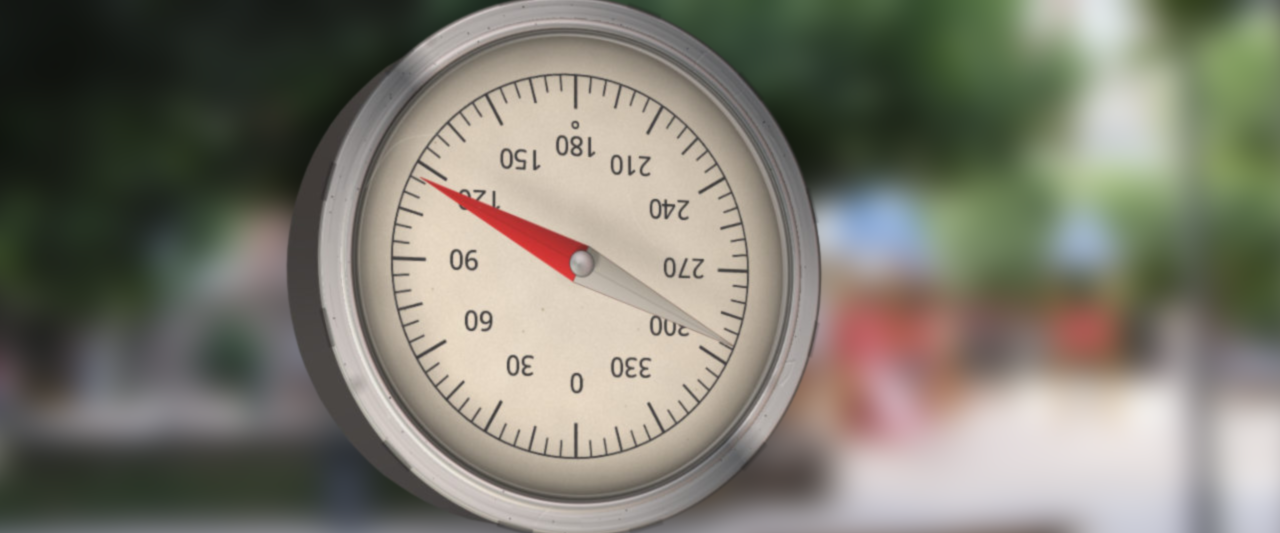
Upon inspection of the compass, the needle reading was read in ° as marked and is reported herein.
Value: 115 °
